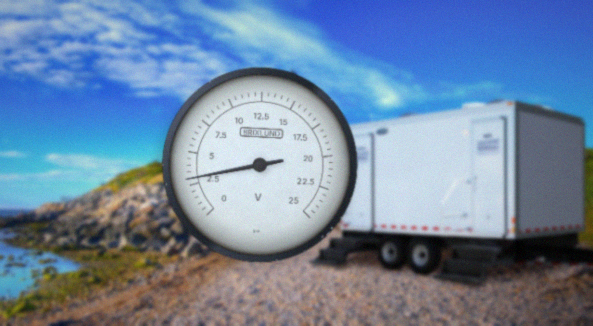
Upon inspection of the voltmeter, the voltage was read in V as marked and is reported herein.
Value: 3 V
